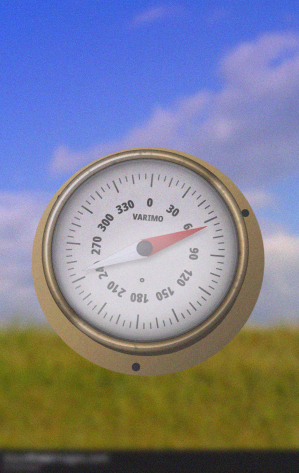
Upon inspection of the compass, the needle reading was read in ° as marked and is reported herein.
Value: 65 °
